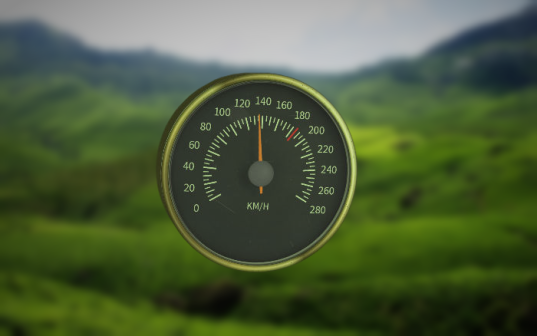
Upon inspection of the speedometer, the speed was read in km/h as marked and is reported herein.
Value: 135 km/h
